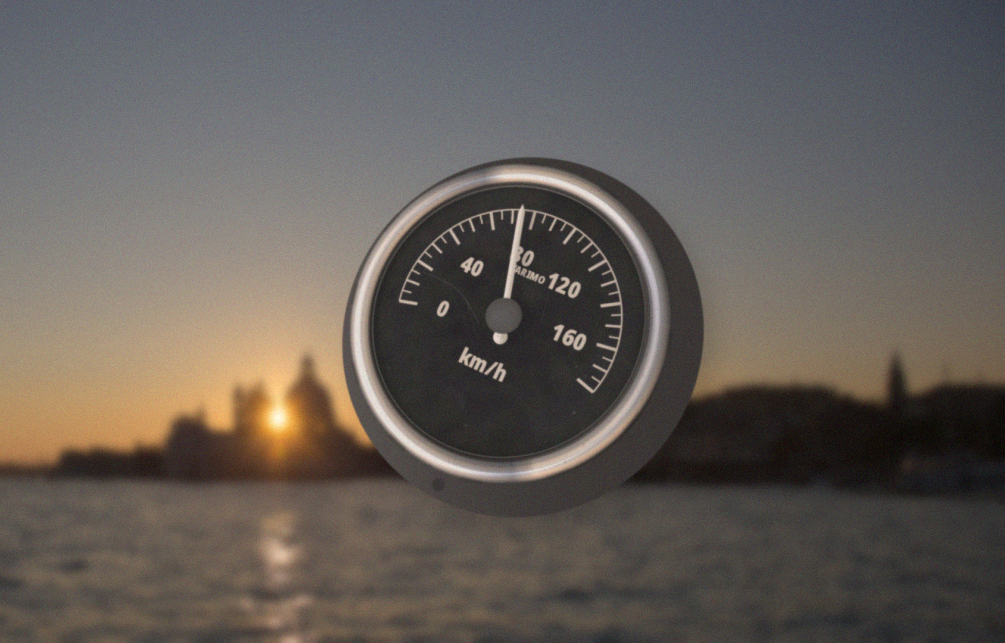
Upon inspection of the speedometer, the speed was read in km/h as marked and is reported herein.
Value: 75 km/h
